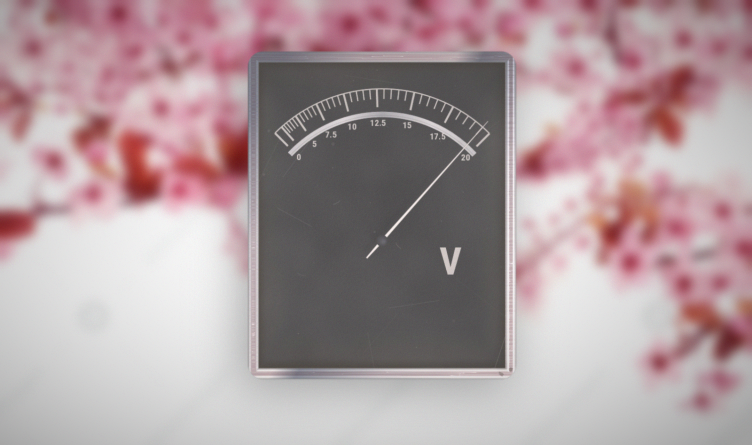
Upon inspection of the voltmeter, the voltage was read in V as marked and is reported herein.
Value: 19.5 V
